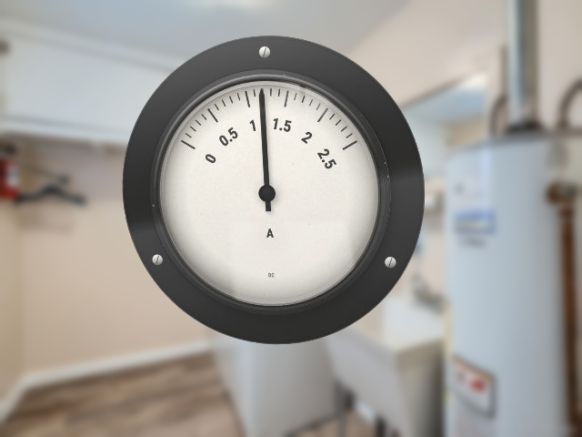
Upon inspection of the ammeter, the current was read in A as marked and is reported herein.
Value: 1.2 A
